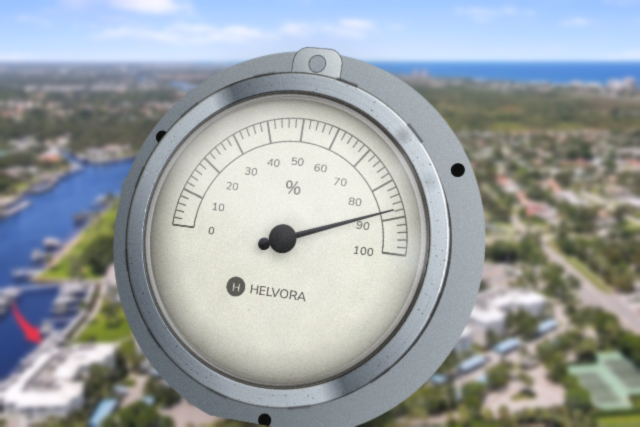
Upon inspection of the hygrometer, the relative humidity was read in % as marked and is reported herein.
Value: 88 %
